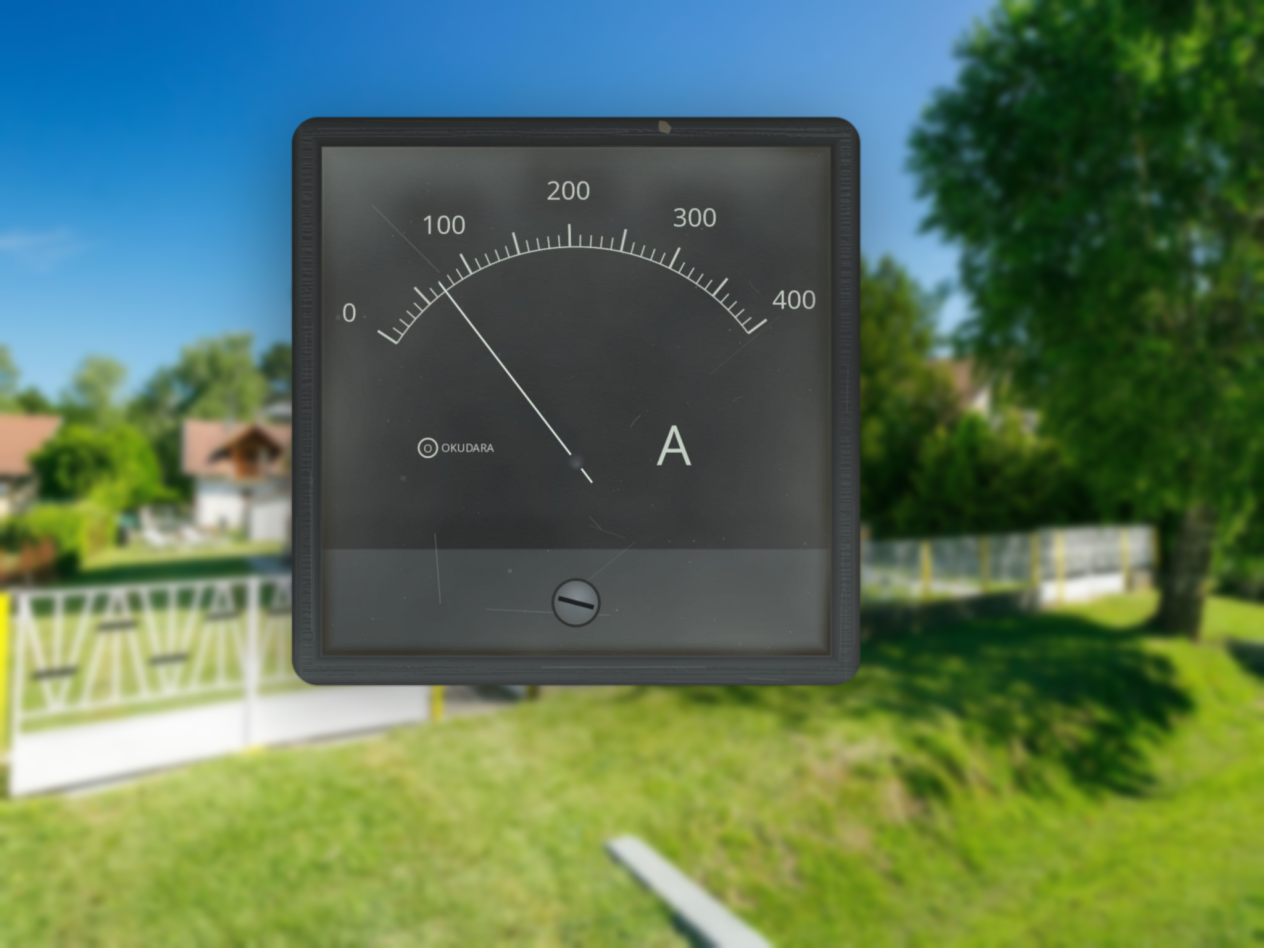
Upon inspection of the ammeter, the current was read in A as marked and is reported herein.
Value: 70 A
